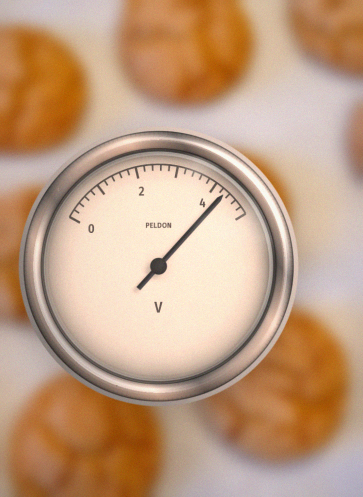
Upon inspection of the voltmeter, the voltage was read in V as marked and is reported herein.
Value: 4.3 V
